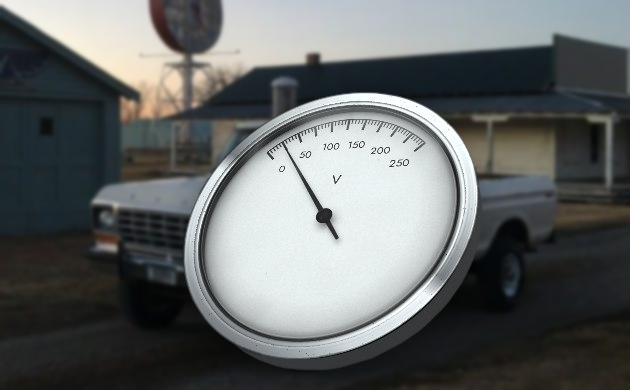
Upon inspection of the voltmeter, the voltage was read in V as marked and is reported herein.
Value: 25 V
